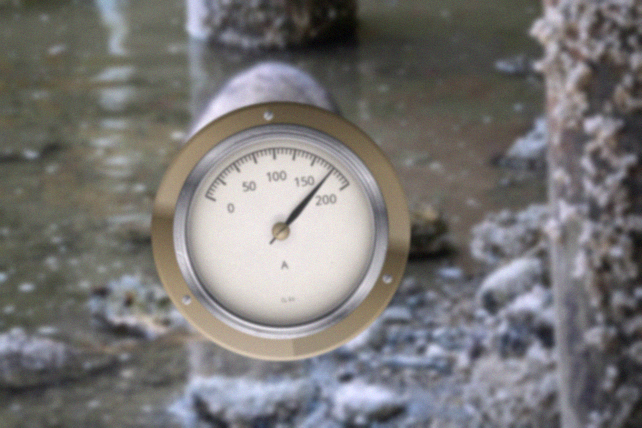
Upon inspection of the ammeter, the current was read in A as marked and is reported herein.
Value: 175 A
